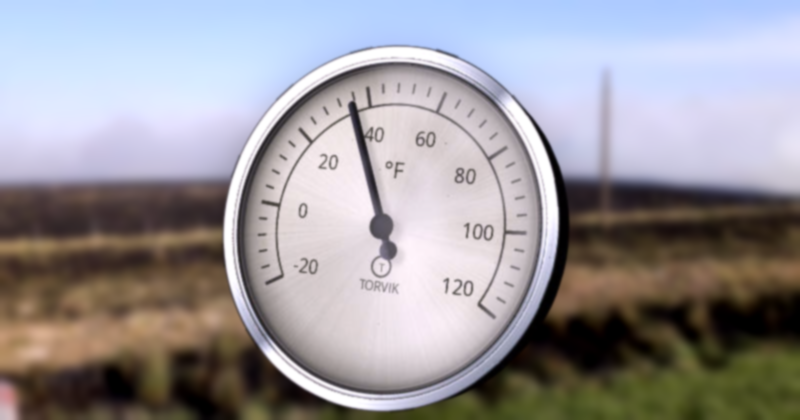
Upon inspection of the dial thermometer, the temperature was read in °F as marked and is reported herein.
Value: 36 °F
